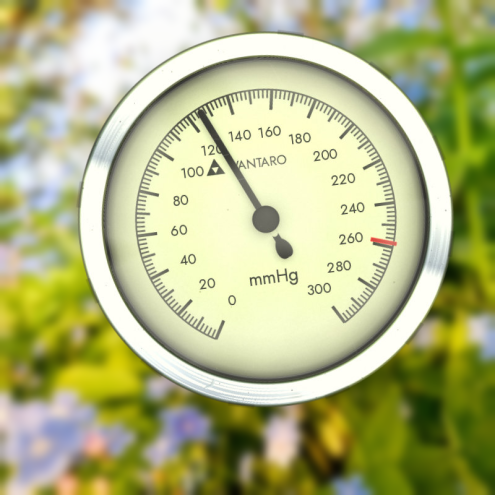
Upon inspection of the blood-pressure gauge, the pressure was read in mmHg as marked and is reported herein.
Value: 126 mmHg
